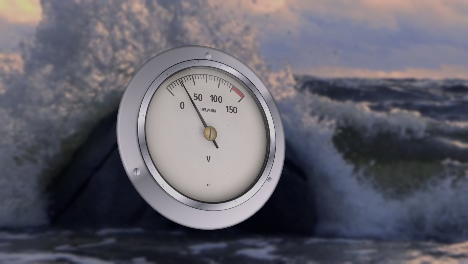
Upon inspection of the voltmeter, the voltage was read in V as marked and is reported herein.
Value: 25 V
